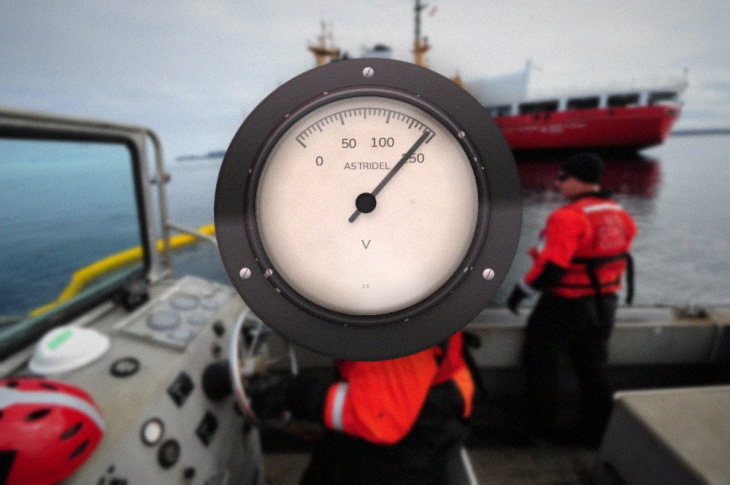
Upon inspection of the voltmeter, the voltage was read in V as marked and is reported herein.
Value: 145 V
